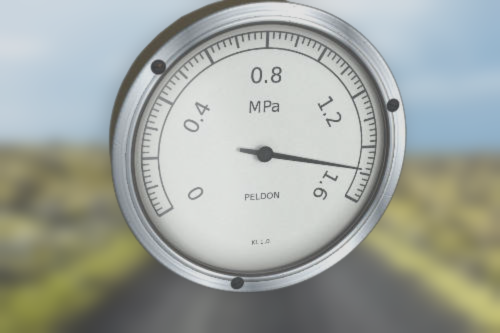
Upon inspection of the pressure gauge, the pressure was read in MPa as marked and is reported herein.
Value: 1.48 MPa
